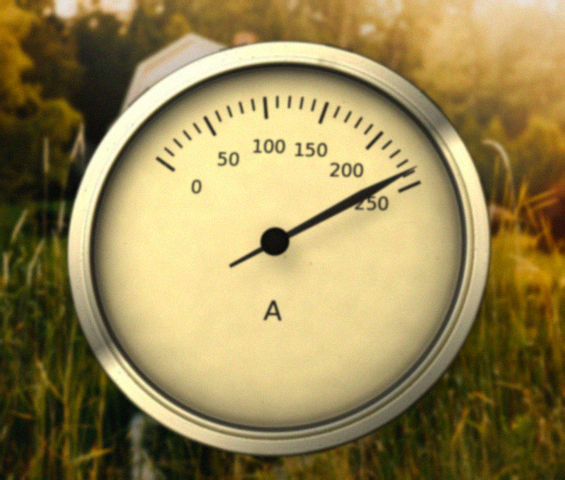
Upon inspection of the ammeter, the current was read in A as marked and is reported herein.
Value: 240 A
